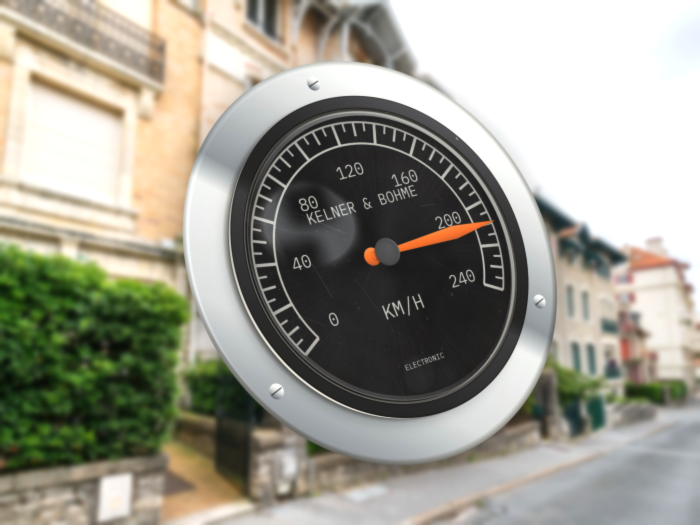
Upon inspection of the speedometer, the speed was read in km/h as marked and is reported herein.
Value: 210 km/h
